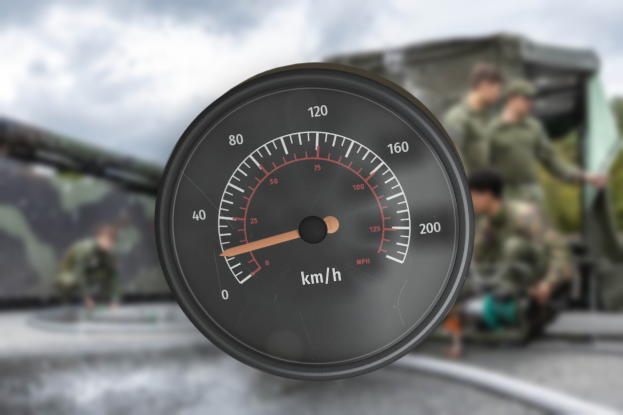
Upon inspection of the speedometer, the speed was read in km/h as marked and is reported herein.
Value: 20 km/h
